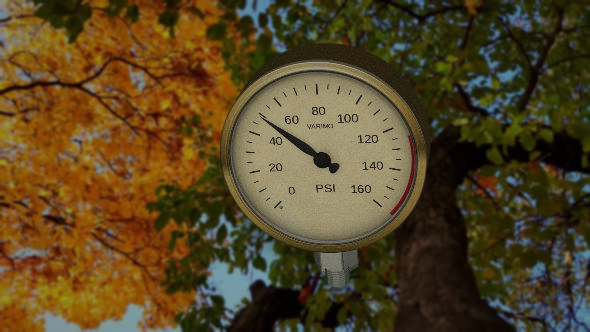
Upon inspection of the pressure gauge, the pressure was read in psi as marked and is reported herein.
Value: 50 psi
